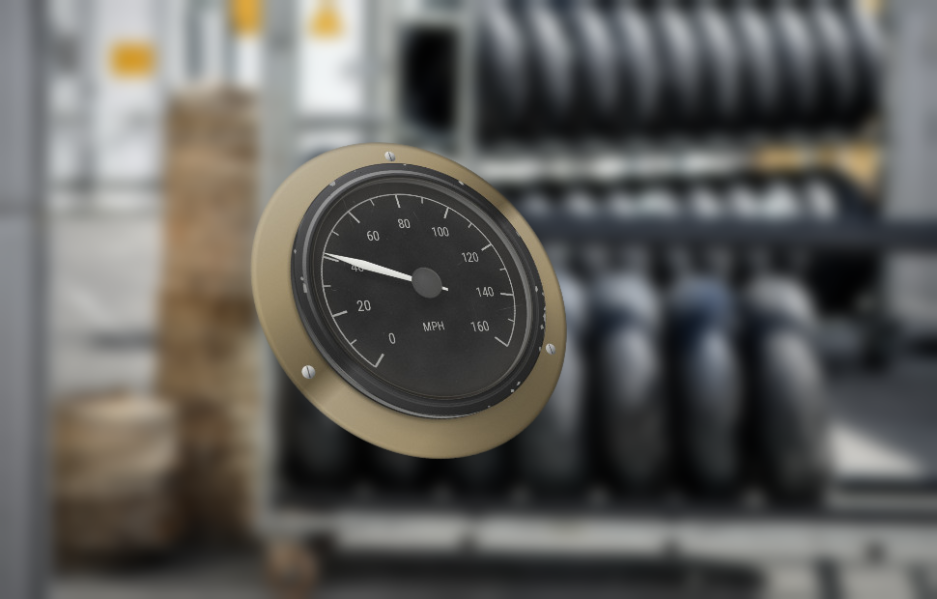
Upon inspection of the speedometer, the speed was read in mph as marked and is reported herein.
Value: 40 mph
